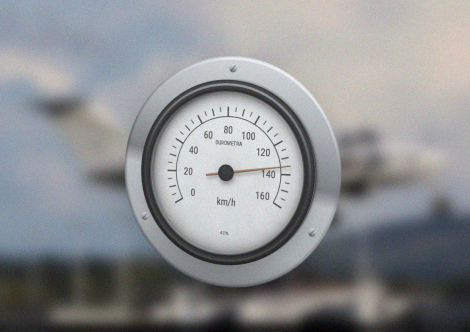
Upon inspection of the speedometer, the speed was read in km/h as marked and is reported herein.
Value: 135 km/h
